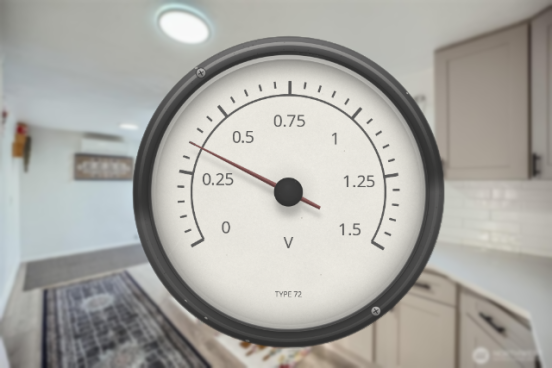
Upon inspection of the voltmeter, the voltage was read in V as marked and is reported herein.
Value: 0.35 V
